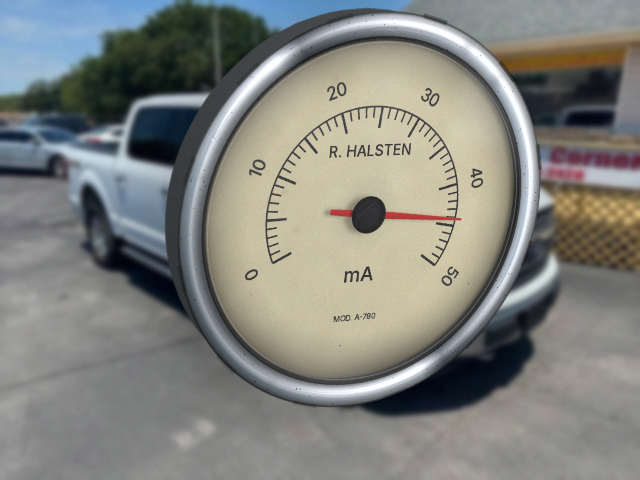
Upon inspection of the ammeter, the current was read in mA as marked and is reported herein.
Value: 44 mA
